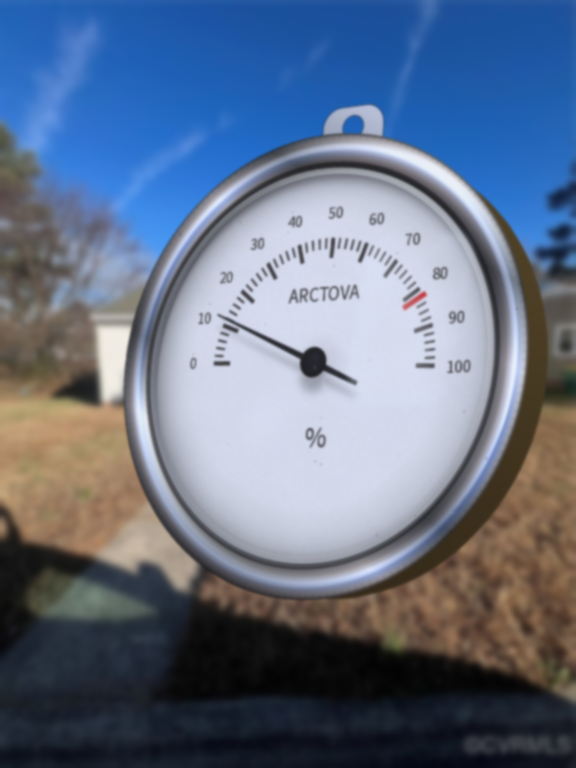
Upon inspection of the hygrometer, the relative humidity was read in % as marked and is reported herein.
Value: 12 %
